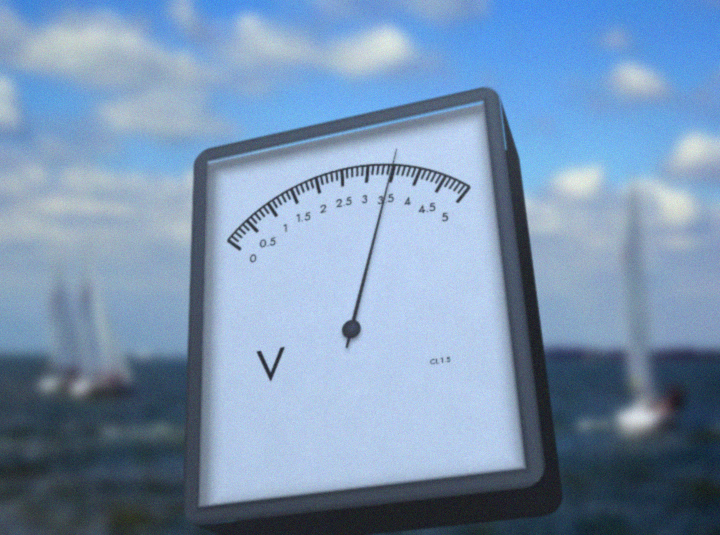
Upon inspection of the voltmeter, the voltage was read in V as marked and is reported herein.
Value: 3.5 V
